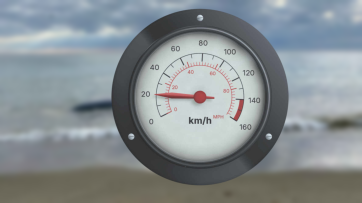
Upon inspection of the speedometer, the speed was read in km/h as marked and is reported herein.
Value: 20 km/h
